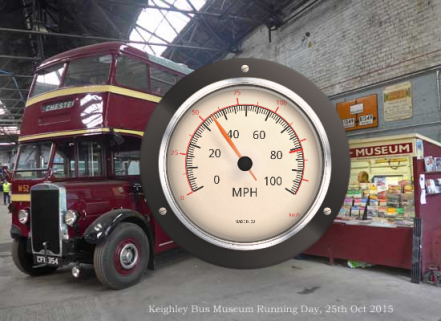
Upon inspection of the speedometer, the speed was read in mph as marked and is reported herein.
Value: 35 mph
